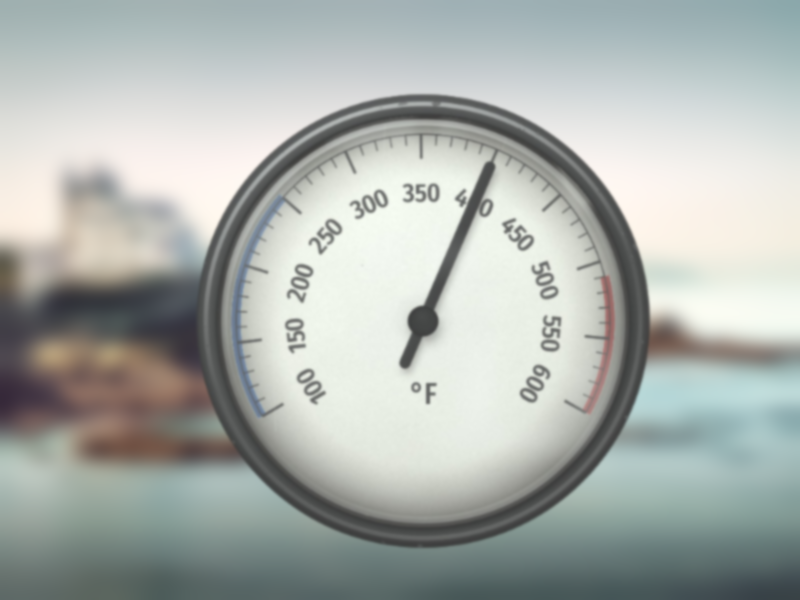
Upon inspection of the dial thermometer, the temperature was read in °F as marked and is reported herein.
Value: 400 °F
